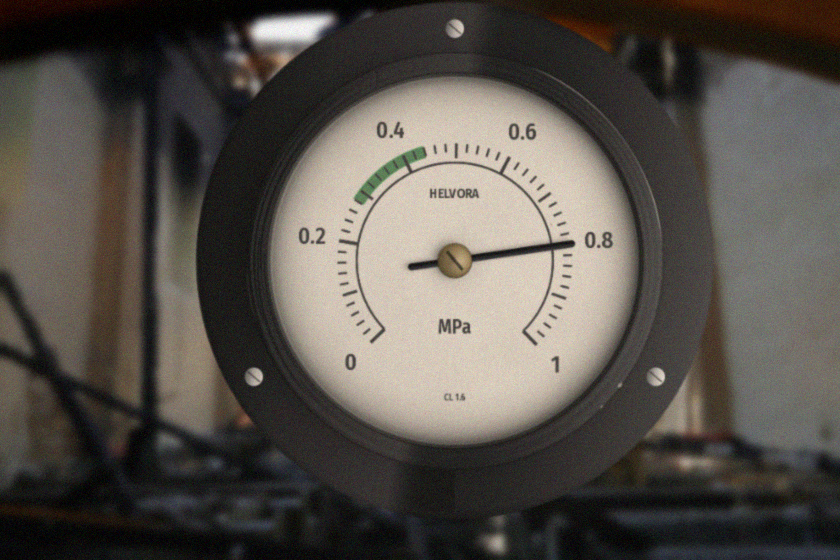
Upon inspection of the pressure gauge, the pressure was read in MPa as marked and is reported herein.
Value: 0.8 MPa
